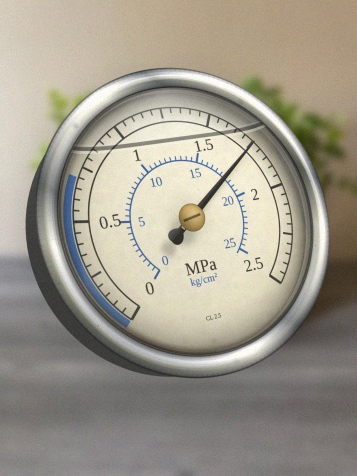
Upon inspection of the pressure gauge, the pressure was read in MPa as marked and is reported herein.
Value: 1.75 MPa
